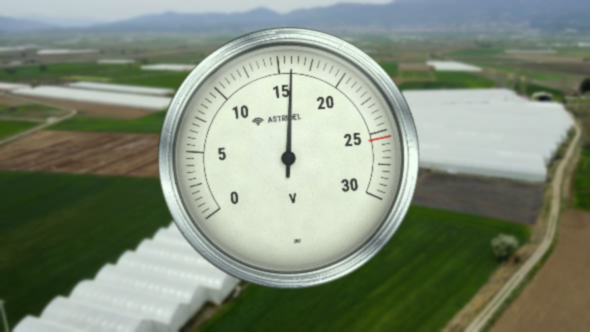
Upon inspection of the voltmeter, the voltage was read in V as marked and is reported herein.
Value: 16 V
